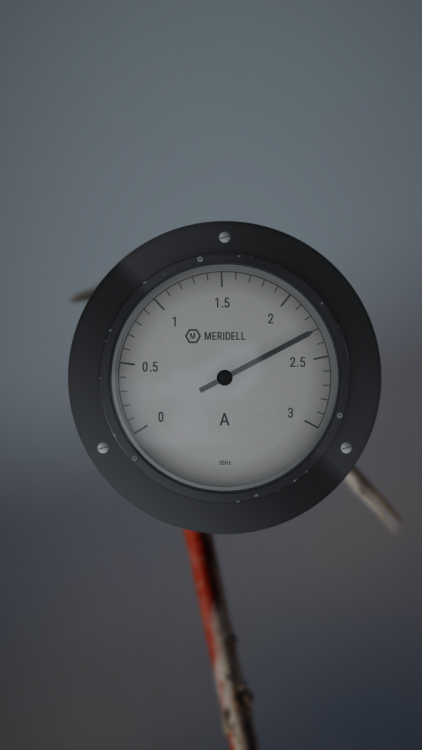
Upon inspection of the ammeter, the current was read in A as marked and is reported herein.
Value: 2.3 A
